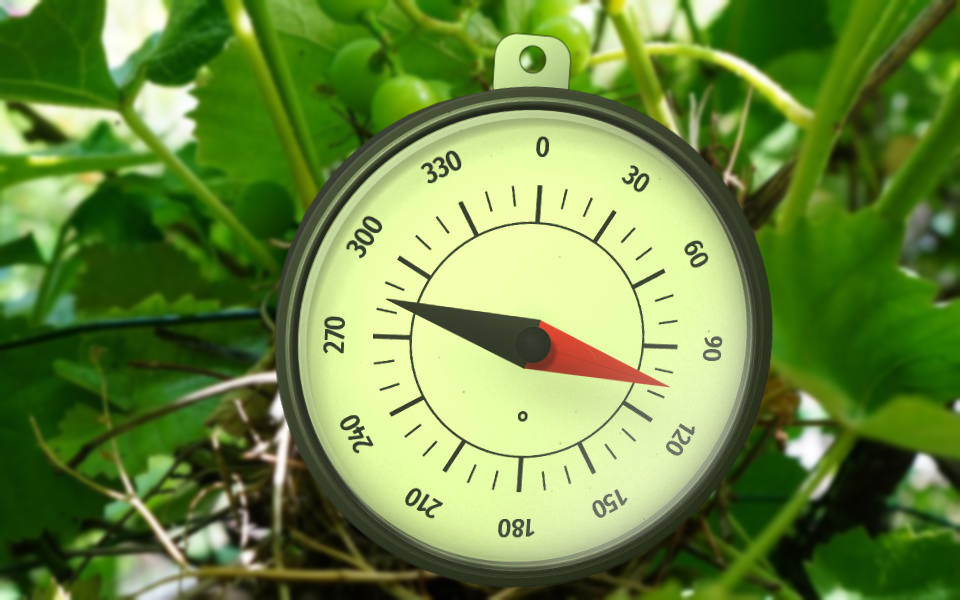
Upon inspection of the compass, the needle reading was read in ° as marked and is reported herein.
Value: 105 °
